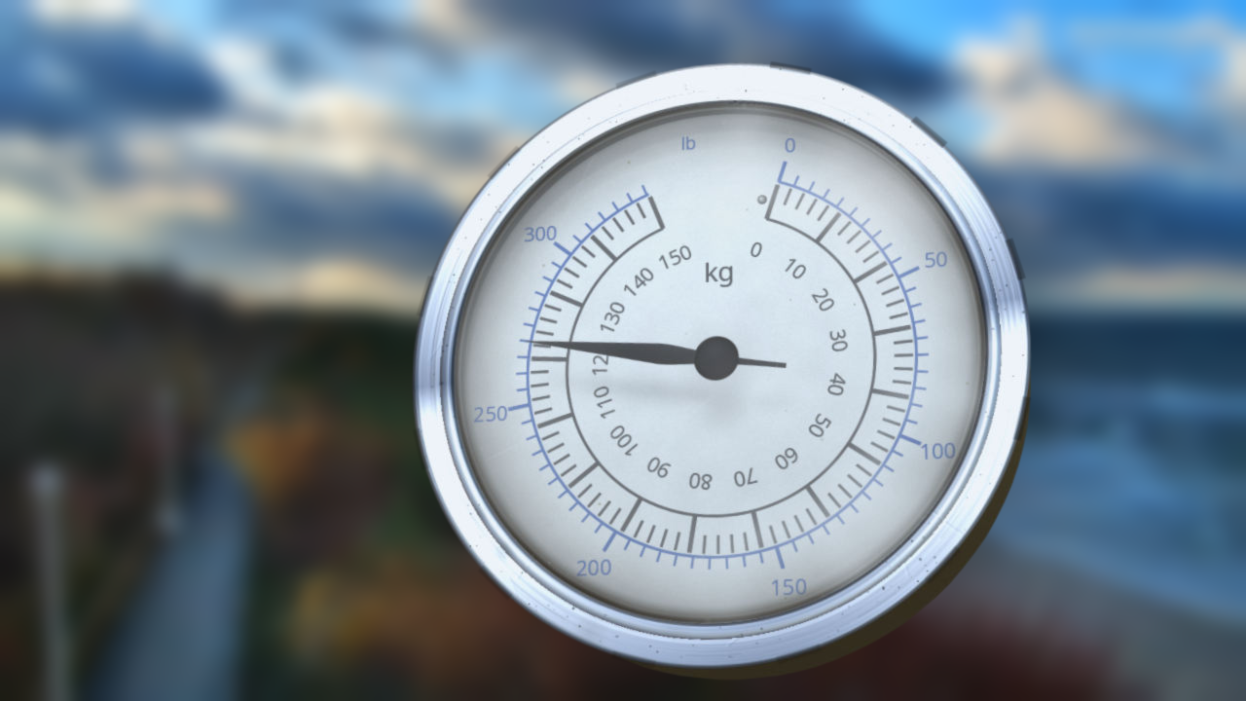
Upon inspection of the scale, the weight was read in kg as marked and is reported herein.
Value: 122 kg
